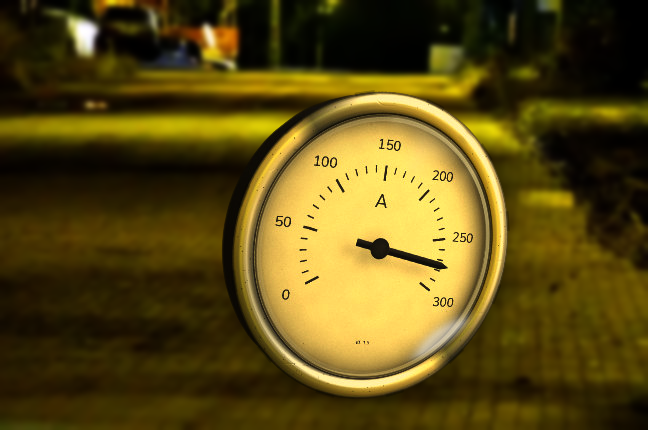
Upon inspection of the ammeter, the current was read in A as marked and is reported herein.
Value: 275 A
